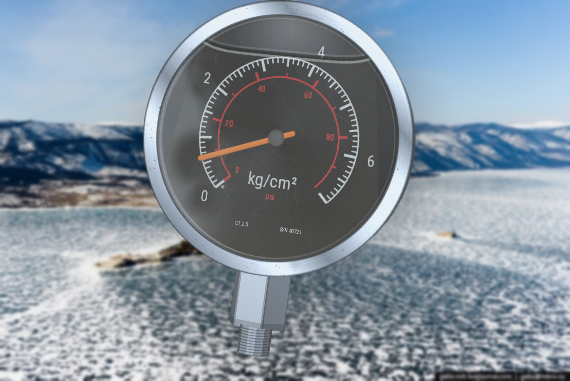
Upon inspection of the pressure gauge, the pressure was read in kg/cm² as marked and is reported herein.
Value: 0.6 kg/cm²
